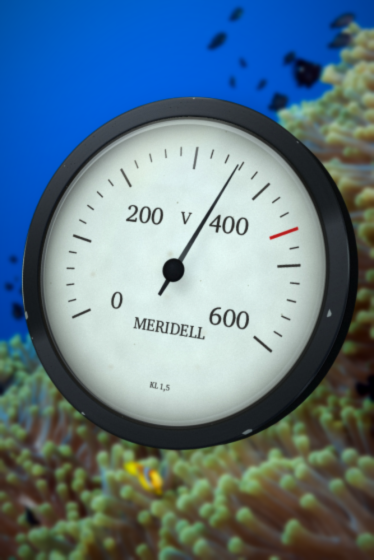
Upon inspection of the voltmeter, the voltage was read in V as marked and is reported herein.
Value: 360 V
